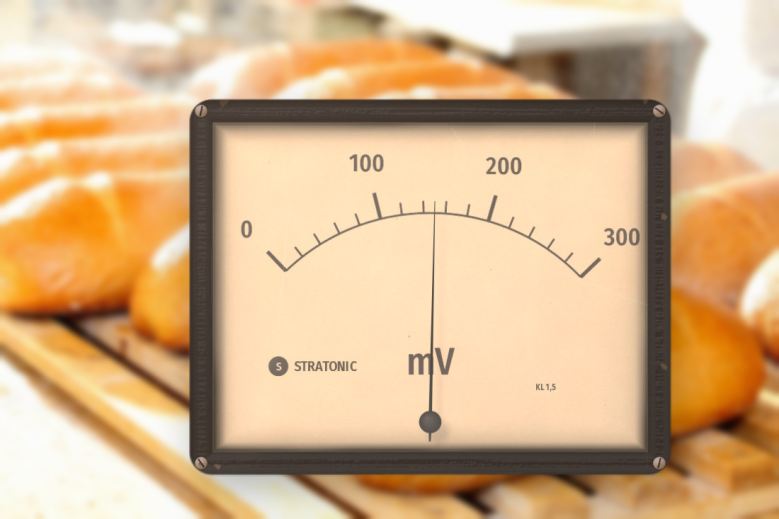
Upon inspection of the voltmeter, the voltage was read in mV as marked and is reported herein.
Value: 150 mV
